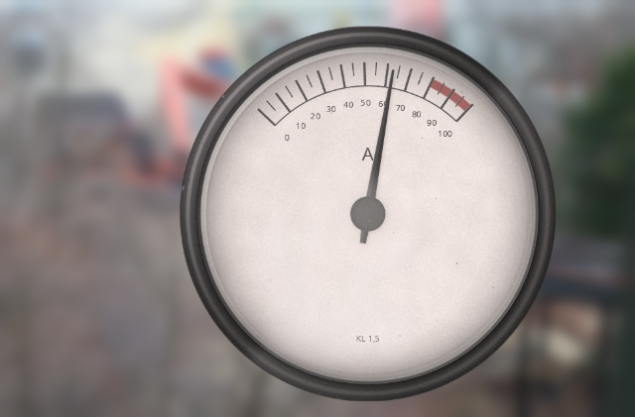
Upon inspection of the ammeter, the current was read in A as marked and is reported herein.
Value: 62.5 A
